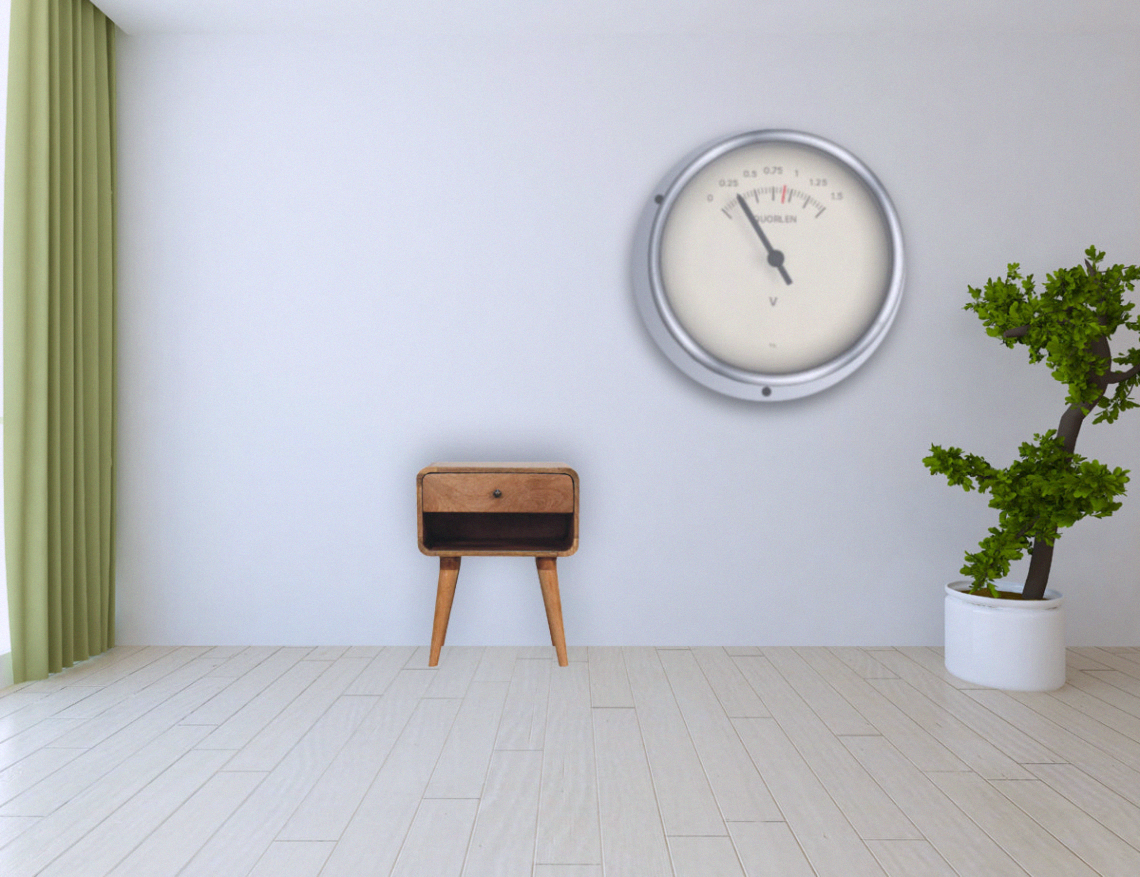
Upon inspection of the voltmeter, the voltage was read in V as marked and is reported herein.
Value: 0.25 V
